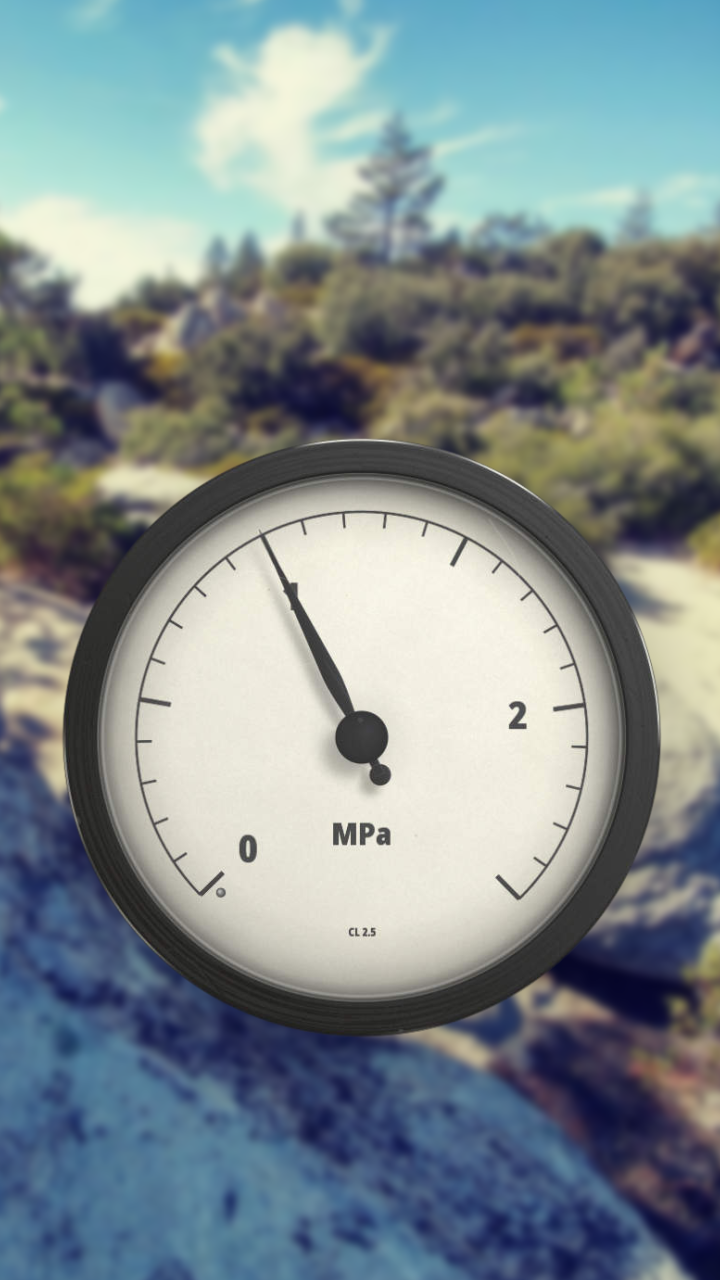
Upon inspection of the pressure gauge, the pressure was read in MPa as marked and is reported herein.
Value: 1 MPa
